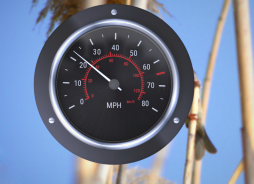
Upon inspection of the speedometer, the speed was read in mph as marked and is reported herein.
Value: 22.5 mph
